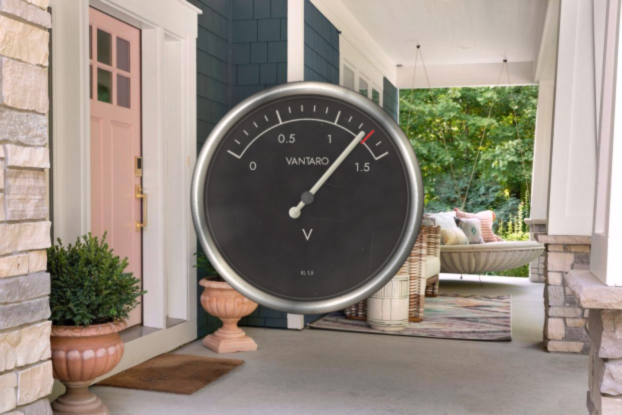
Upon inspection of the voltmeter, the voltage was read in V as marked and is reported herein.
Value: 1.25 V
